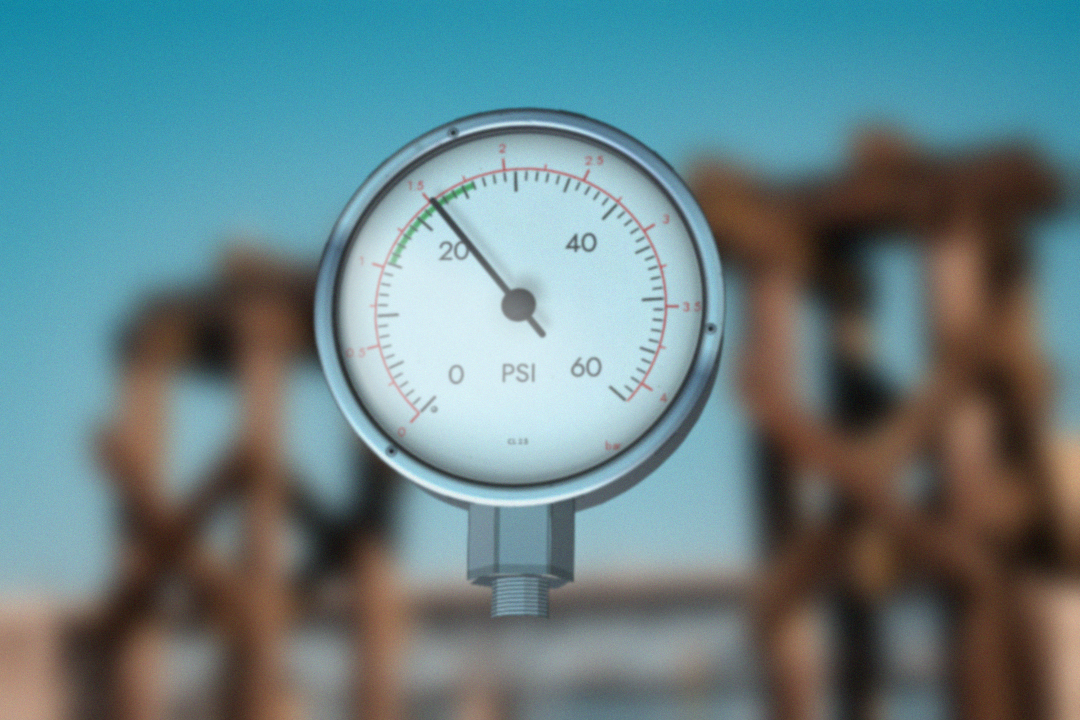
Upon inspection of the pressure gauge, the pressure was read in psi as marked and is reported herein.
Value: 22 psi
